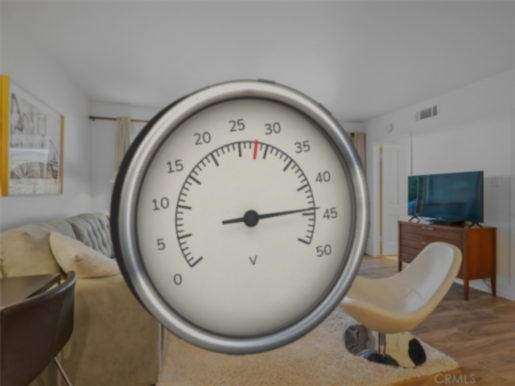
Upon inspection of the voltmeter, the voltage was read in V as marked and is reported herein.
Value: 44 V
